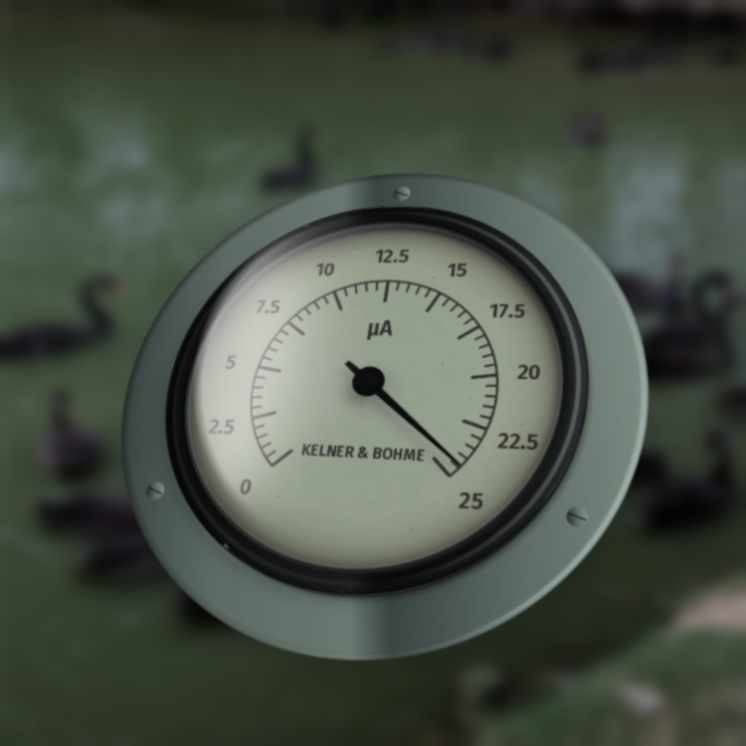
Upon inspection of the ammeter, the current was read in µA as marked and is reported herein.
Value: 24.5 µA
